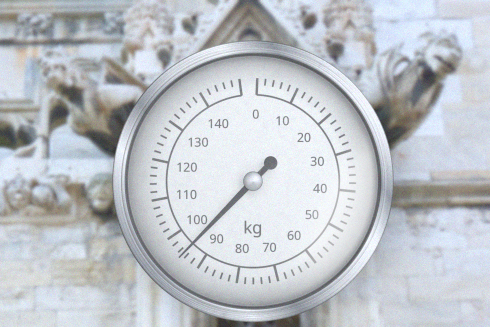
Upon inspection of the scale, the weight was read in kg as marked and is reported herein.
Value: 95 kg
